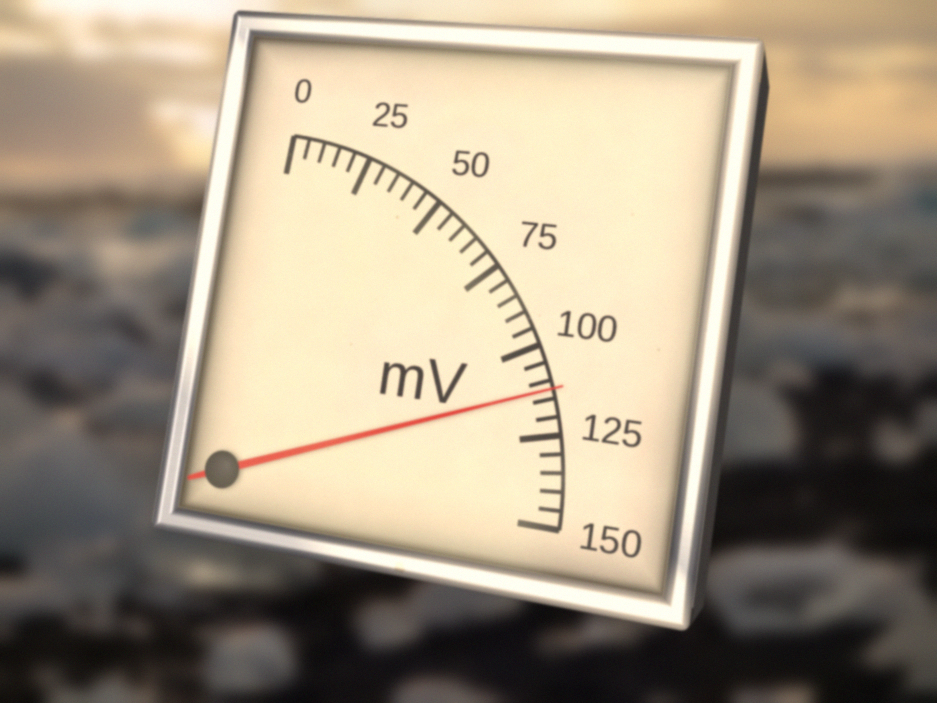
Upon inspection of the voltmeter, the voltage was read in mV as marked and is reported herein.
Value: 112.5 mV
